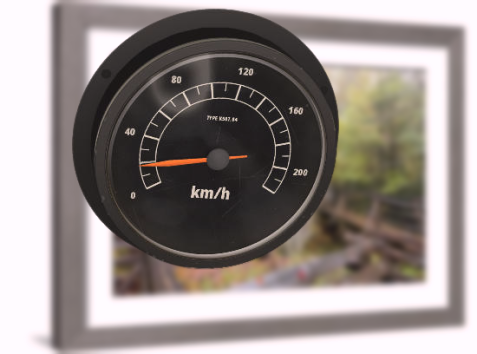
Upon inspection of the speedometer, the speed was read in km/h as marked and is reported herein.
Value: 20 km/h
